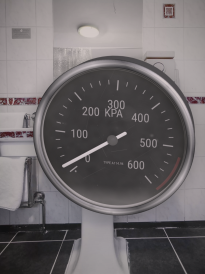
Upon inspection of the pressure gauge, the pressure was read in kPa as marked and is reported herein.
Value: 20 kPa
